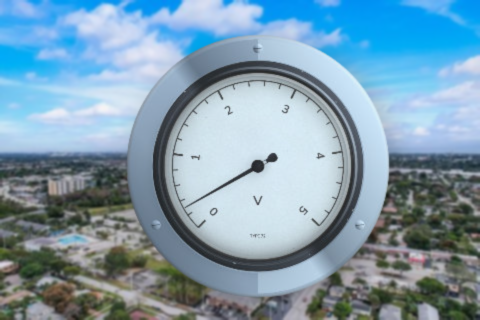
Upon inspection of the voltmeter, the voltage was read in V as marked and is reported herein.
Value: 0.3 V
